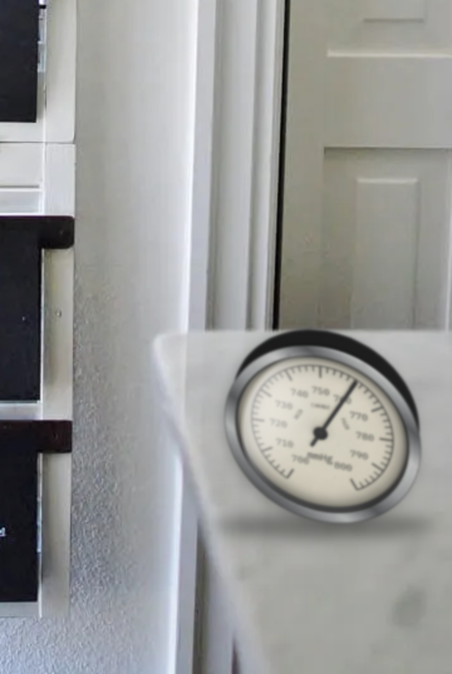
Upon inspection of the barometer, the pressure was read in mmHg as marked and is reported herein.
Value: 760 mmHg
